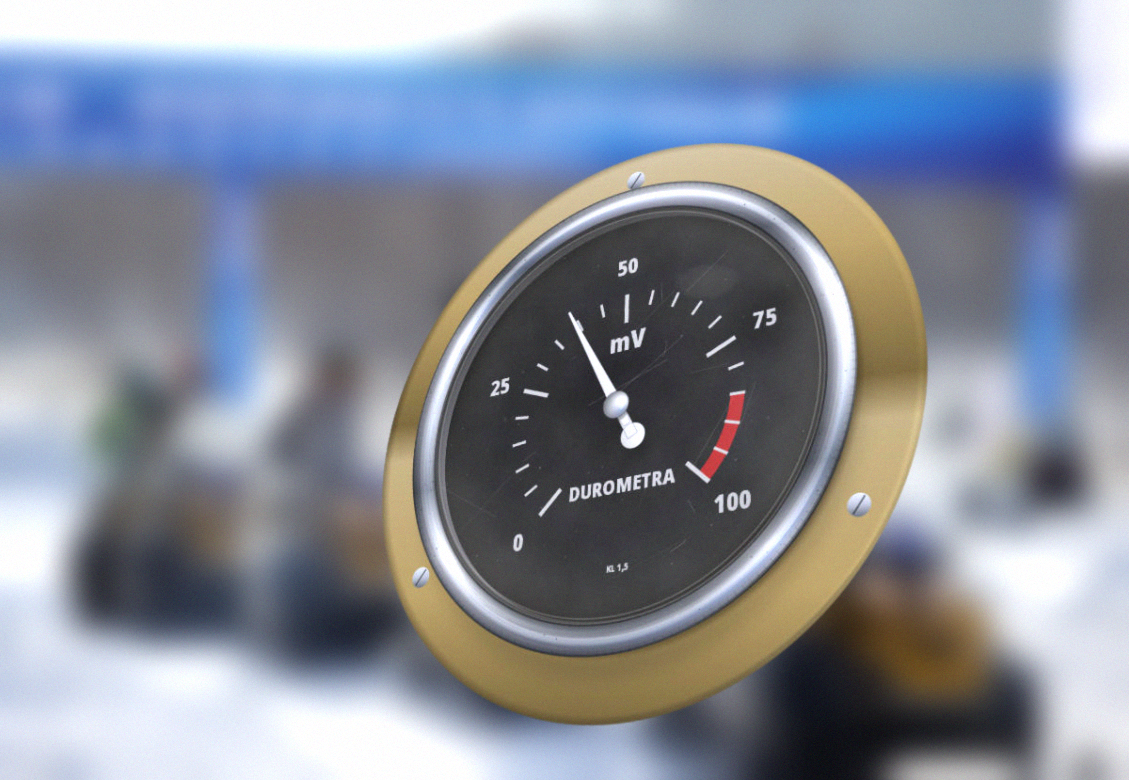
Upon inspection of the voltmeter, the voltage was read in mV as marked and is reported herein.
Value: 40 mV
